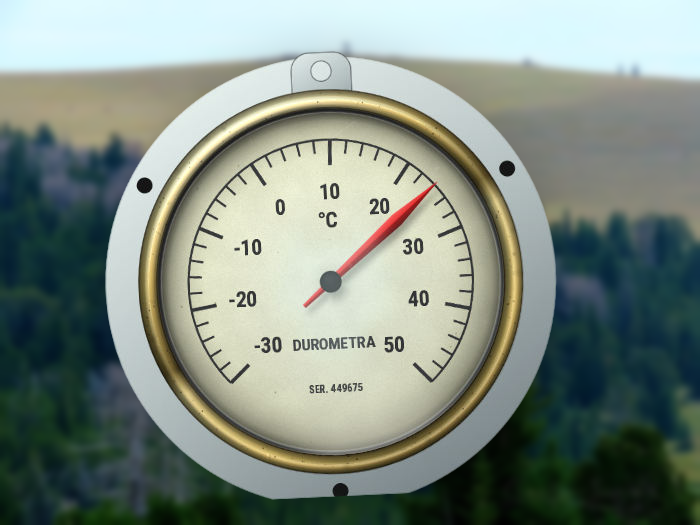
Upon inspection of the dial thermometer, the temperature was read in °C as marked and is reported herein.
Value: 24 °C
